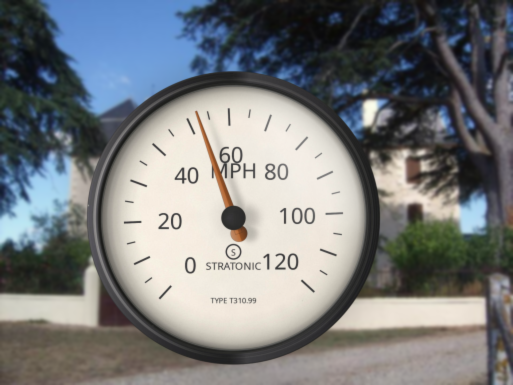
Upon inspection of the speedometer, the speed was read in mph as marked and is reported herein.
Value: 52.5 mph
